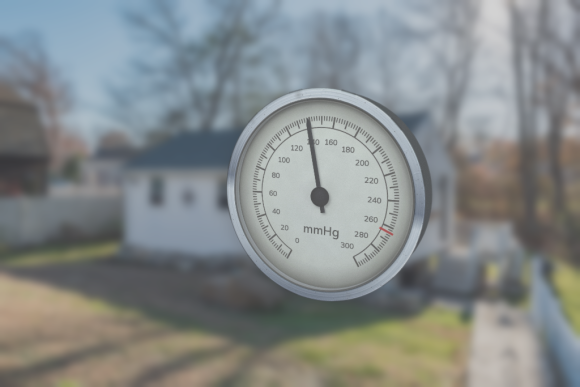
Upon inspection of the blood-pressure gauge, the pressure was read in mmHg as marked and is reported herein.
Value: 140 mmHg
